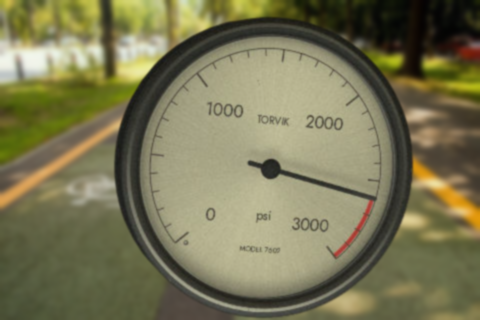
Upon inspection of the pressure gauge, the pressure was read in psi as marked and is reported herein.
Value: 2600 psi
